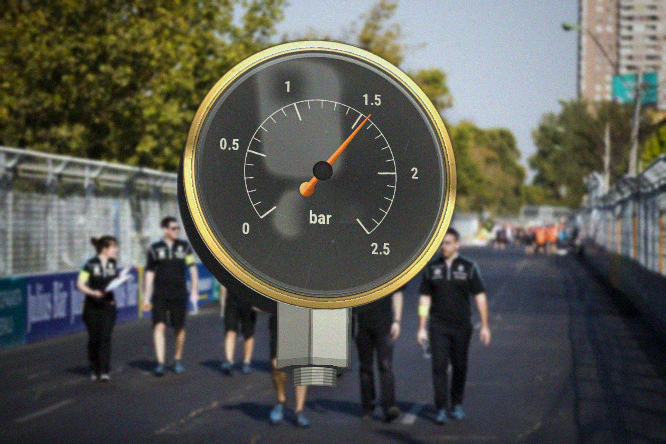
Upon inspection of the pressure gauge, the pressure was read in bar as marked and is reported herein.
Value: 1.55 bar
